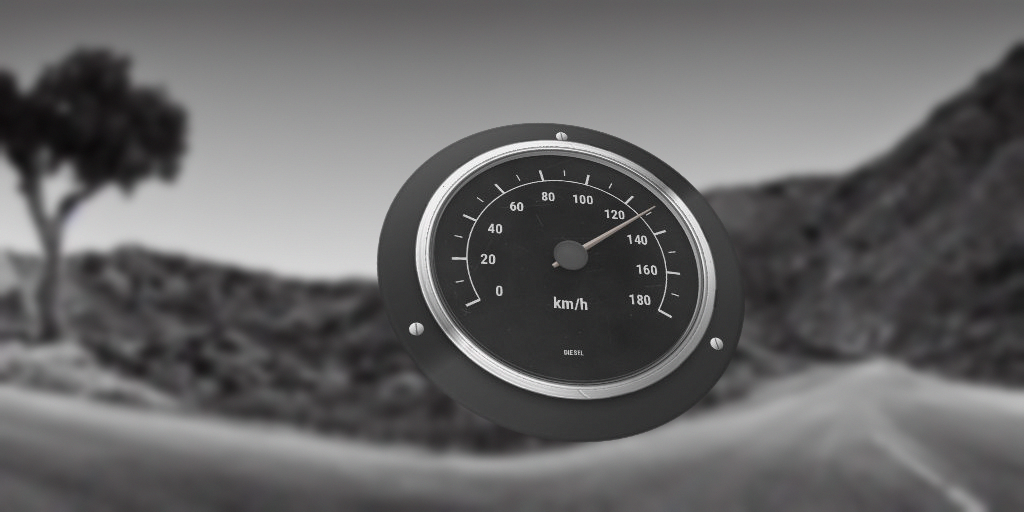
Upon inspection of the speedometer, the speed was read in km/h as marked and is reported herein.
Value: 130 km/h
